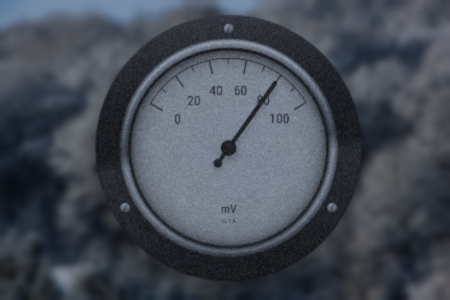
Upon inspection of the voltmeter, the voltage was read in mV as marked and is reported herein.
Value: 80 mV
